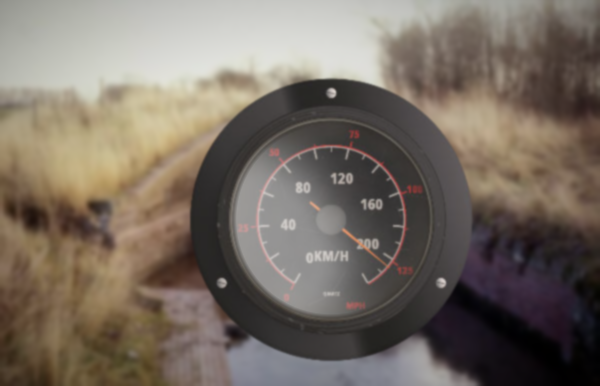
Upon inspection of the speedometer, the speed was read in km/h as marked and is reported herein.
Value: 205 km/h
